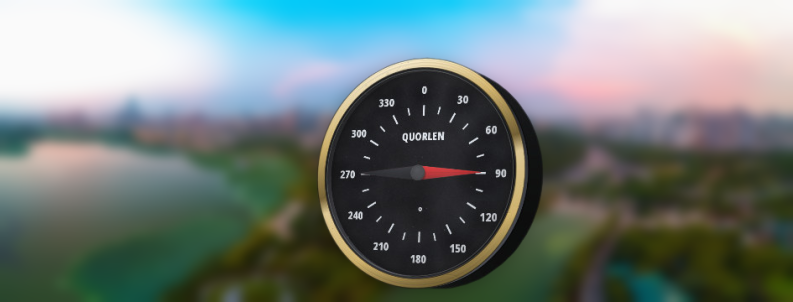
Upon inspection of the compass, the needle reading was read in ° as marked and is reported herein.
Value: 90 °
